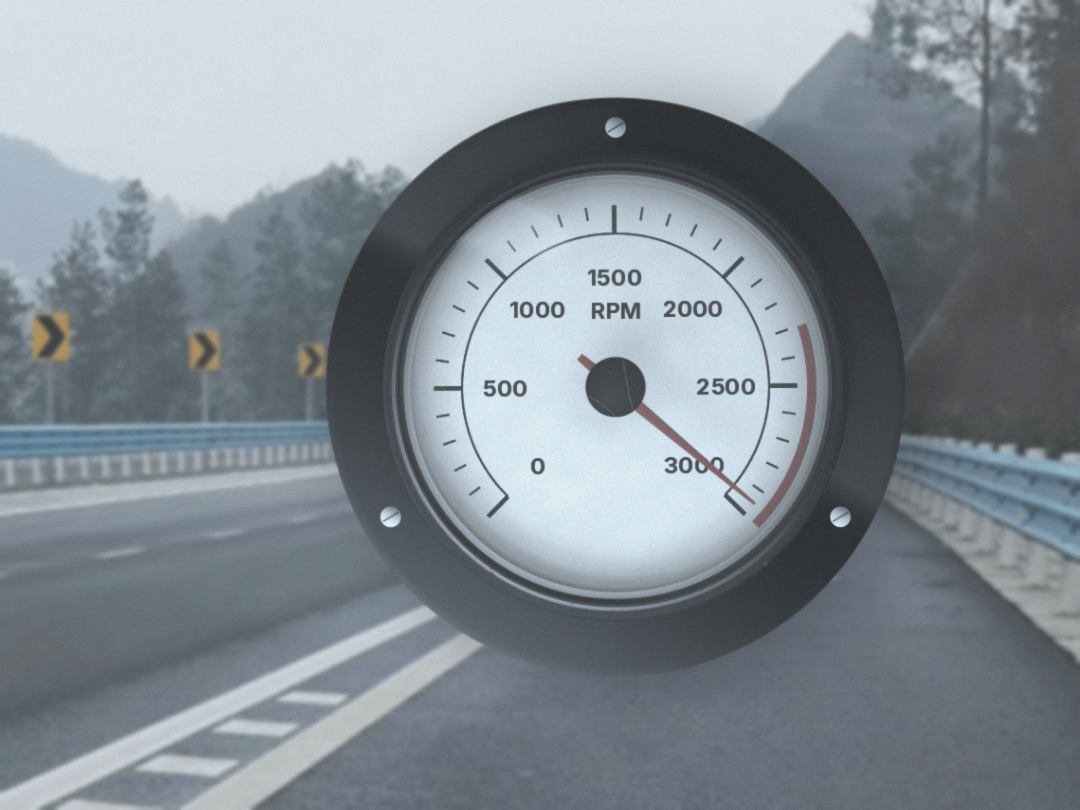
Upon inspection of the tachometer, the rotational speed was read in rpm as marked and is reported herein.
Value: 2950 rpm
